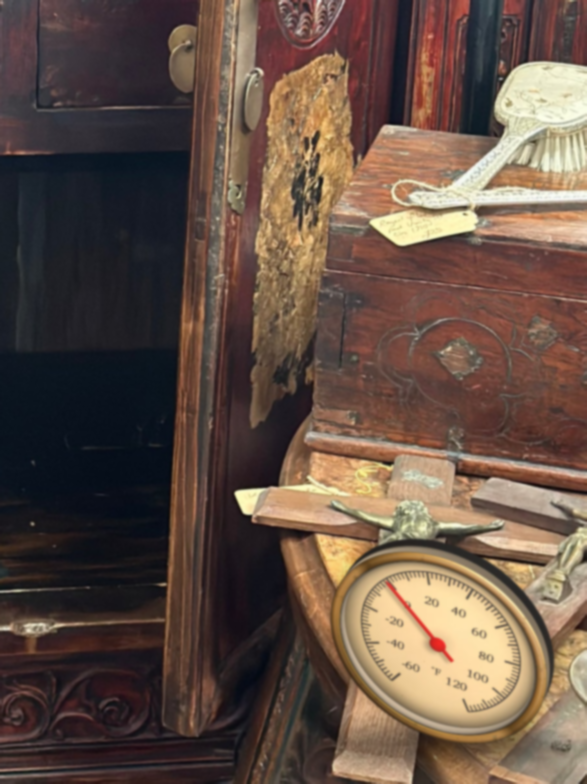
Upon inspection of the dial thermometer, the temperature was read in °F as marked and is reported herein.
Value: 0 °F
